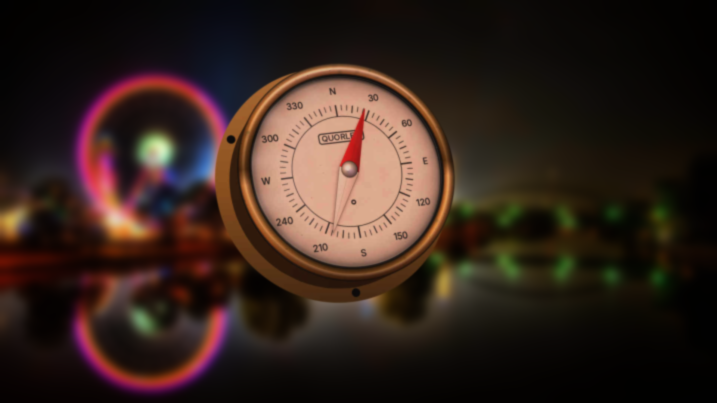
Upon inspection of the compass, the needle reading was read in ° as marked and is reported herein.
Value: 25 °
